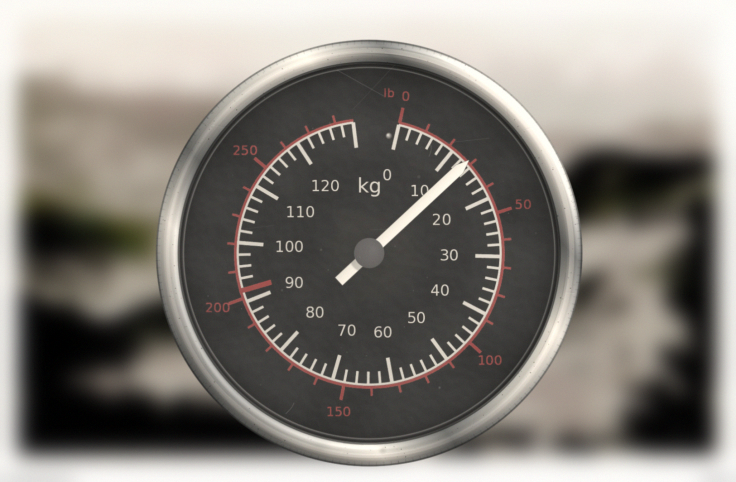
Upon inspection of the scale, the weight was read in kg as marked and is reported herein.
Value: 13 kg
